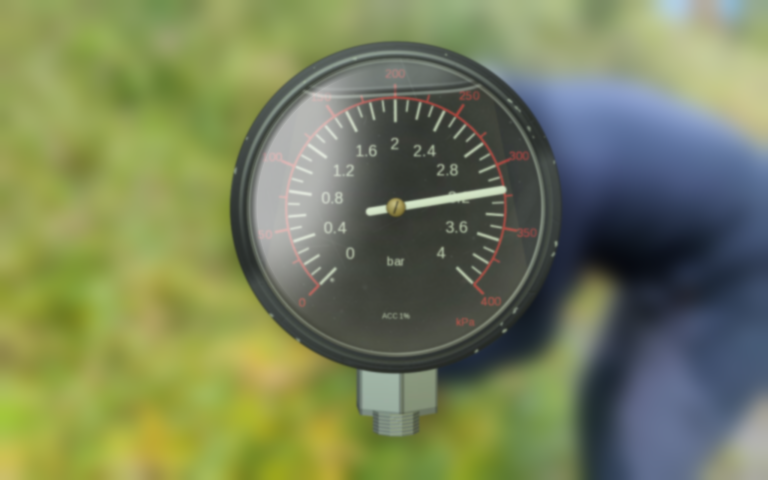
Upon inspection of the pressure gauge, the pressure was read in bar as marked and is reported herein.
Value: 3.2 bar
